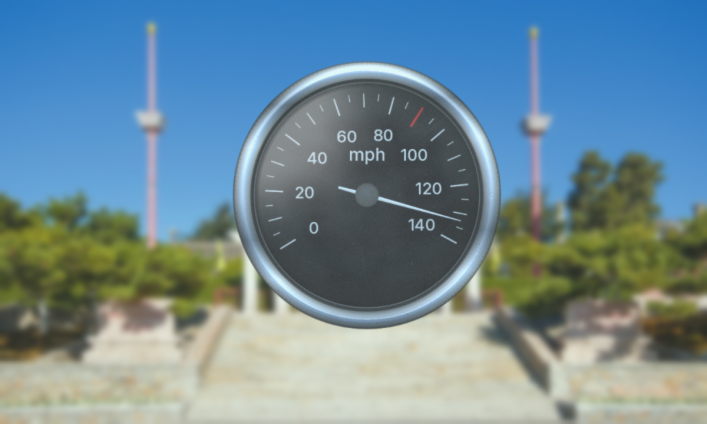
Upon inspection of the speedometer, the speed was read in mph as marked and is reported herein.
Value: 132.5 mph
